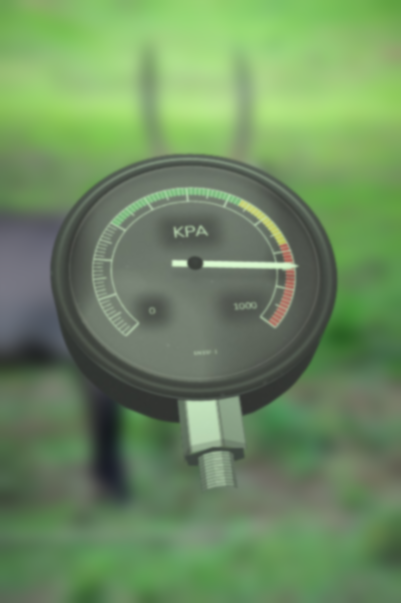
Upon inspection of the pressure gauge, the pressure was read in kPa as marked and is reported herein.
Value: 850 kPa
